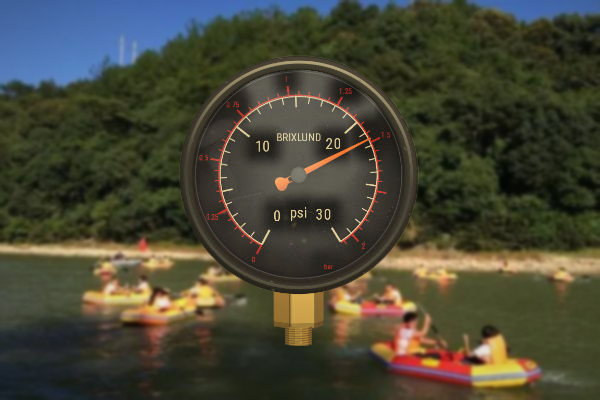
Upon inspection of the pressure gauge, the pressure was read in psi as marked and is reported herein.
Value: 21.5 psi
